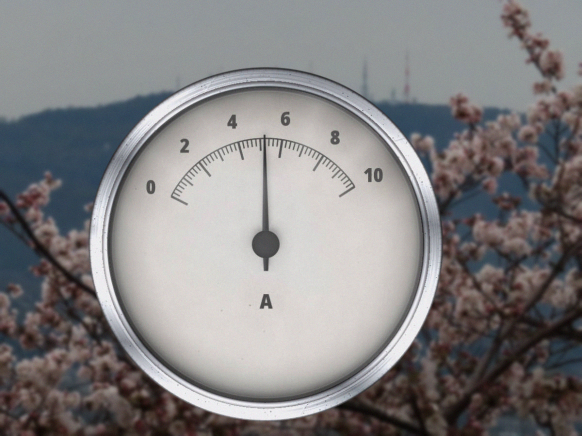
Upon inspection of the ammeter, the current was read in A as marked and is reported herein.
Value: 5.2 A
